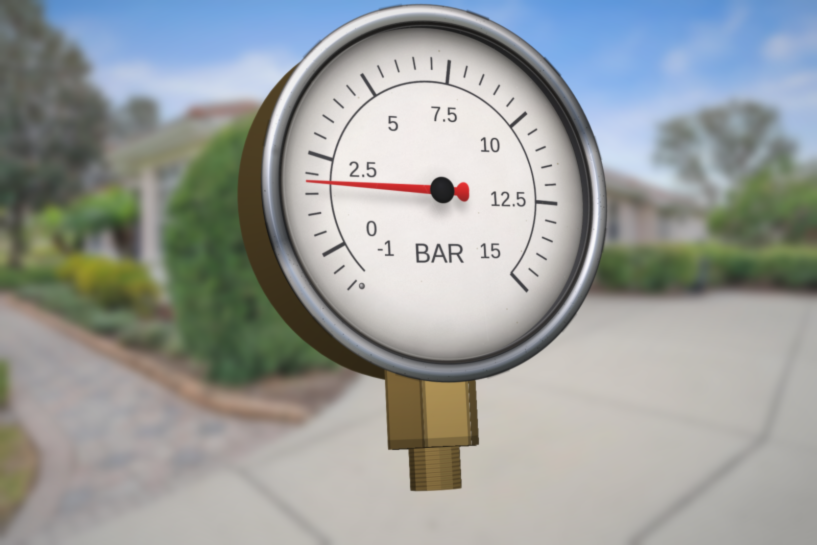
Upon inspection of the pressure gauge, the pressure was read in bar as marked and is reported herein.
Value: 1.75 bar
